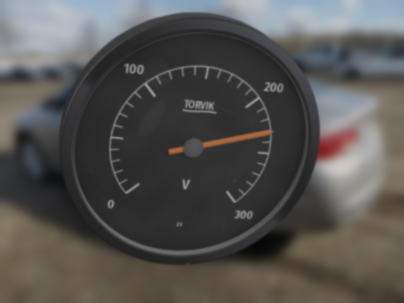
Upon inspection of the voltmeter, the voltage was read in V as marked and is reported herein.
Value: 230 V
